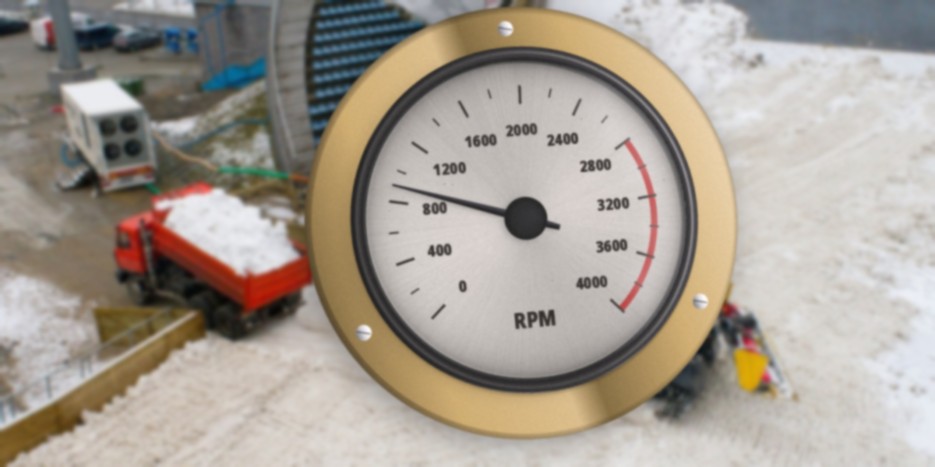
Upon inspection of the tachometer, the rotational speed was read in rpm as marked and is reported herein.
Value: 900 rpm
